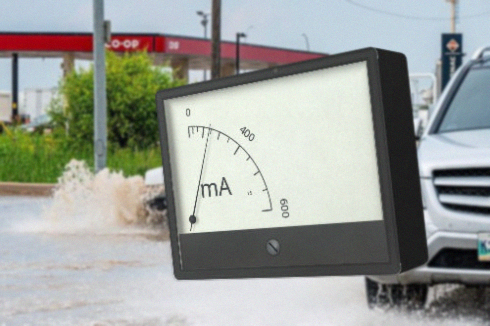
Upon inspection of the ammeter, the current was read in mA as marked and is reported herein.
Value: 250 mA
